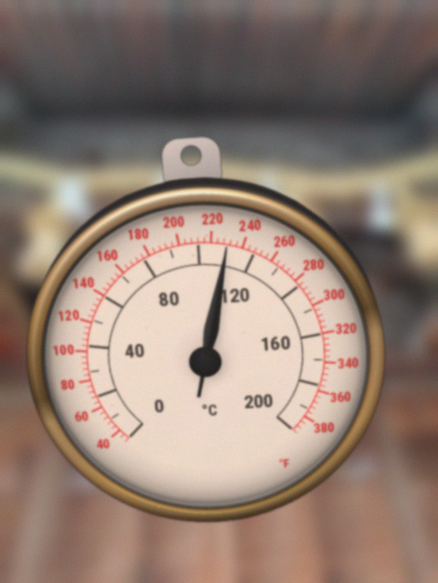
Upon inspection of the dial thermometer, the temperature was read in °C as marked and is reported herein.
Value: 110 °C
